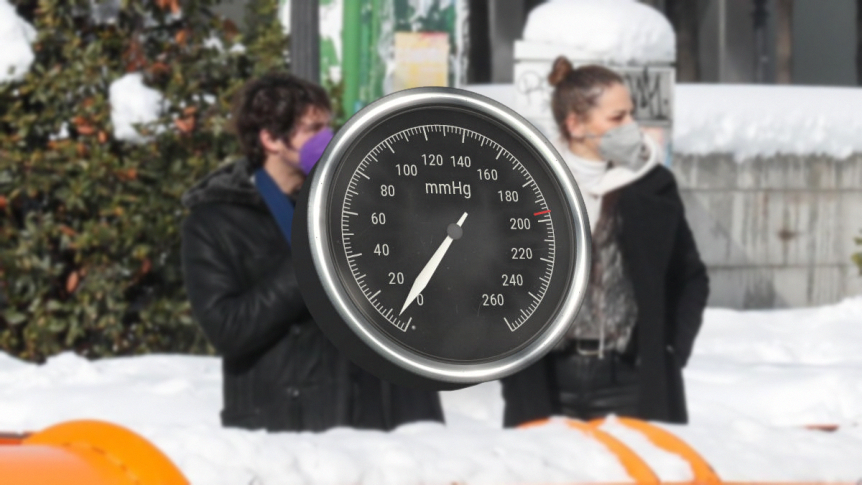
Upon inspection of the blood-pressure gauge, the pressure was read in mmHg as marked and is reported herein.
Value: 6 mmHg
